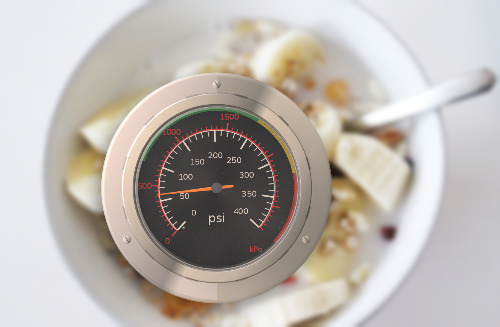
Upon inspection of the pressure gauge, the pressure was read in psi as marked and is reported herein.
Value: 60 psi
